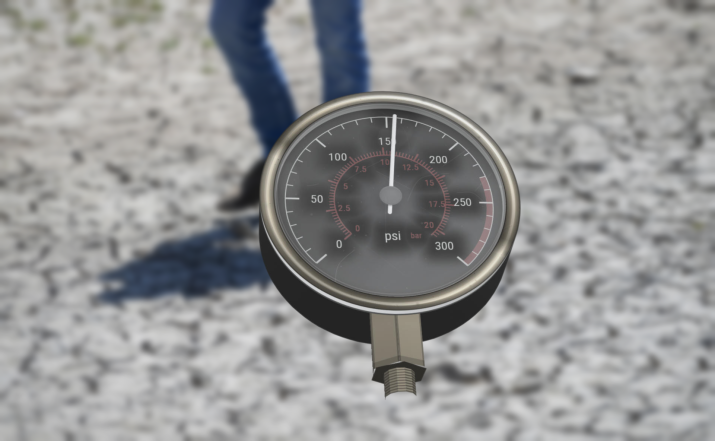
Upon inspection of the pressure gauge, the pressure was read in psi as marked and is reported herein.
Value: 155 psi
